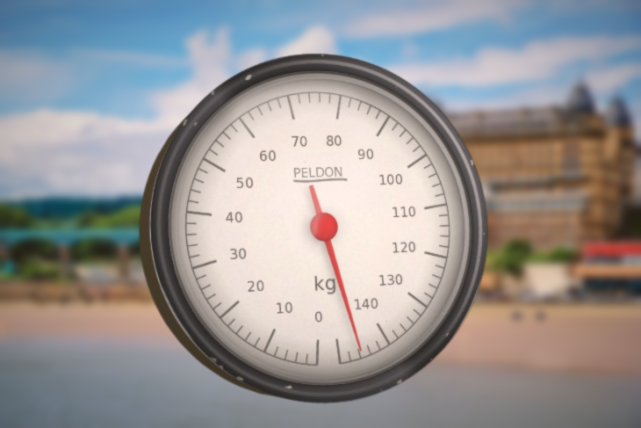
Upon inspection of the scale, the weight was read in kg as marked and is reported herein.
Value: 146 kg
